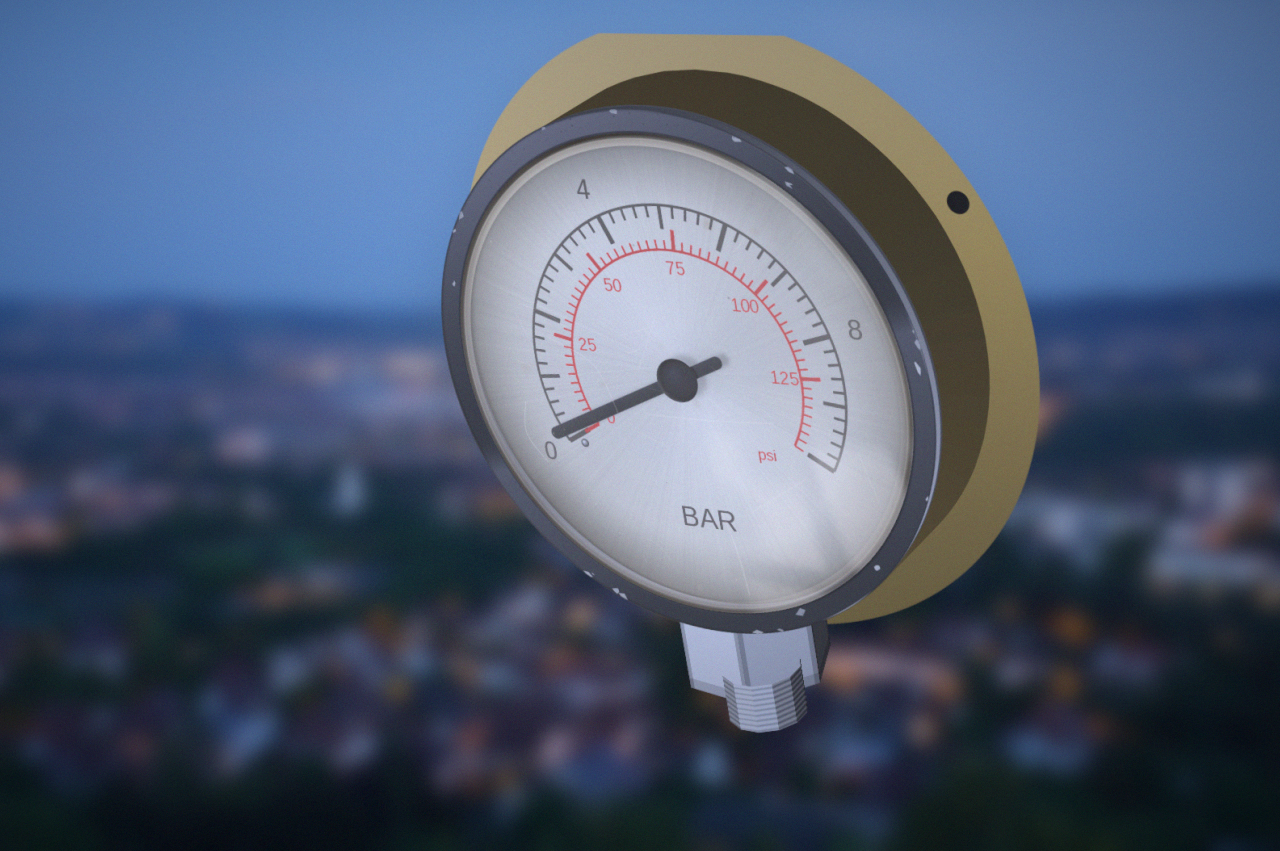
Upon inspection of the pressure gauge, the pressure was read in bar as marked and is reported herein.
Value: 0.2 bar
